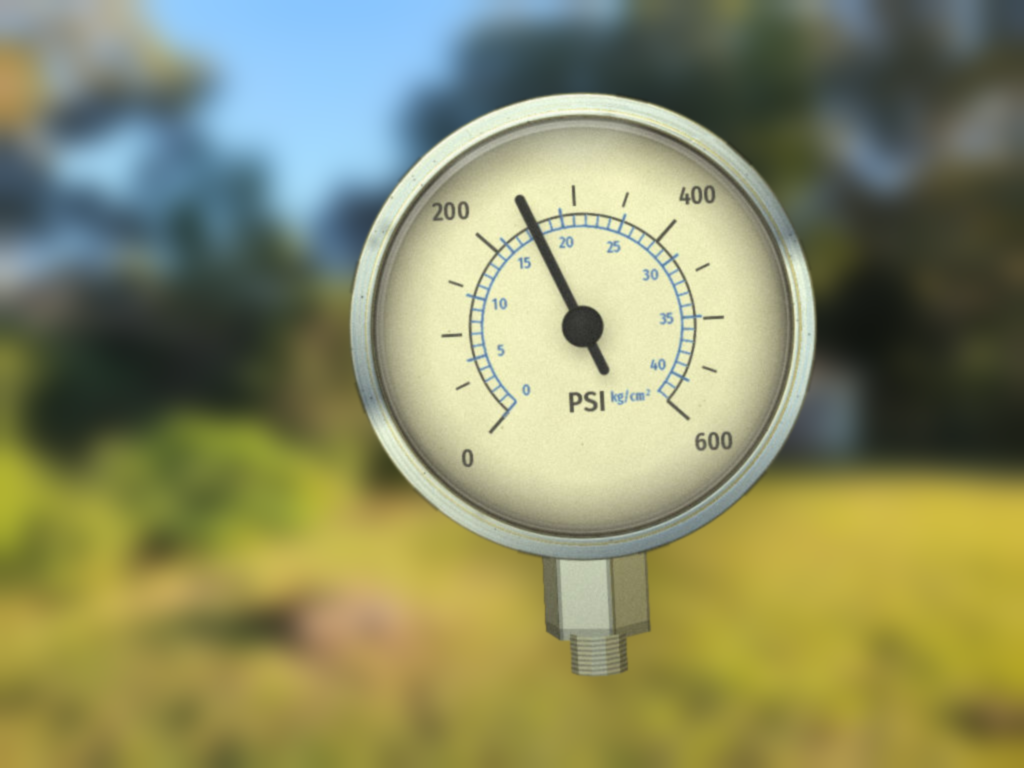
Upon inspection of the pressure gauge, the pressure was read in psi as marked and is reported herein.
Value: 250 psi
